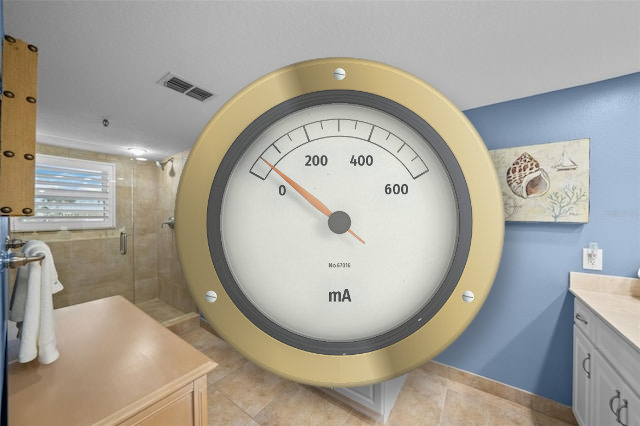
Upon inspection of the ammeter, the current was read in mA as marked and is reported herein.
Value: 50 mA
